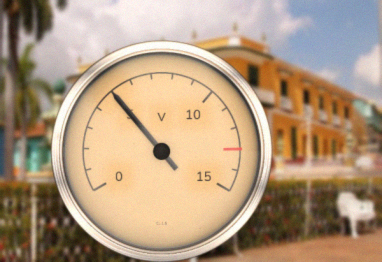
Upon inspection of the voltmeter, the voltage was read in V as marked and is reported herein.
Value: 5 V
